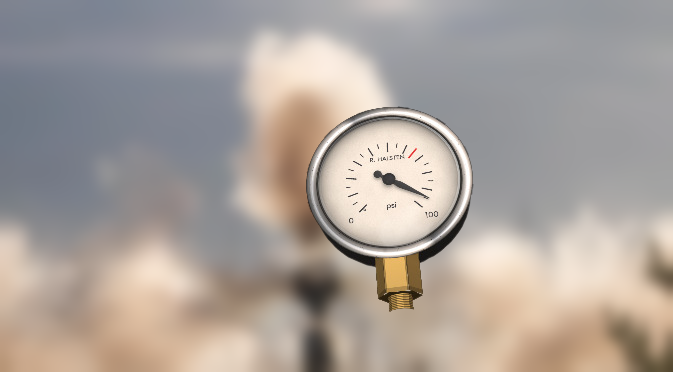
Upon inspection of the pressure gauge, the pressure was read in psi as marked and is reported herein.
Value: 95 psi
